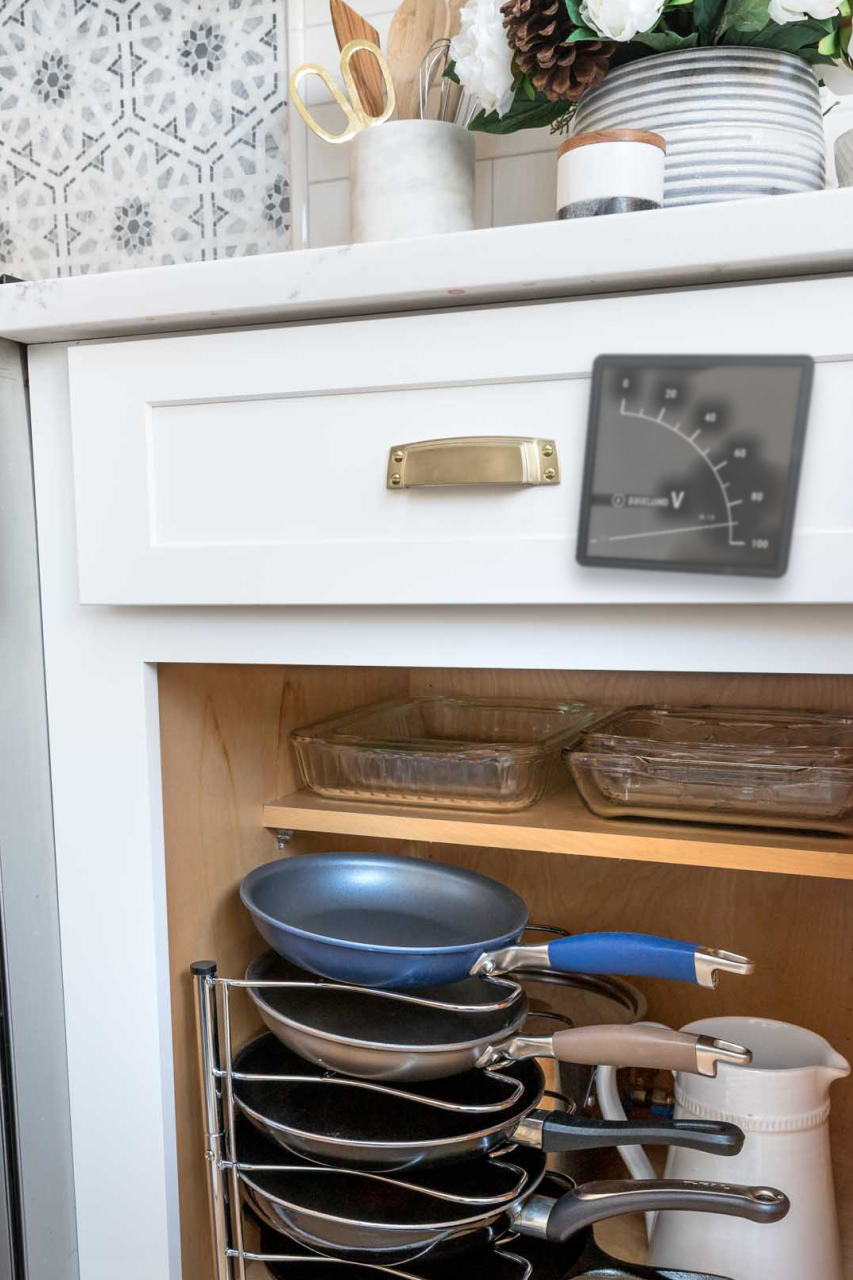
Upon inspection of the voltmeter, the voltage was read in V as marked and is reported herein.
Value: 90 V
